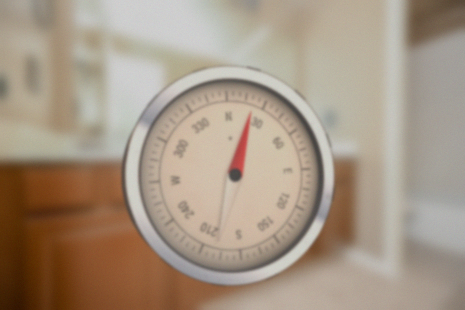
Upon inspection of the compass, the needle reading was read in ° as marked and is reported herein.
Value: 20 °
